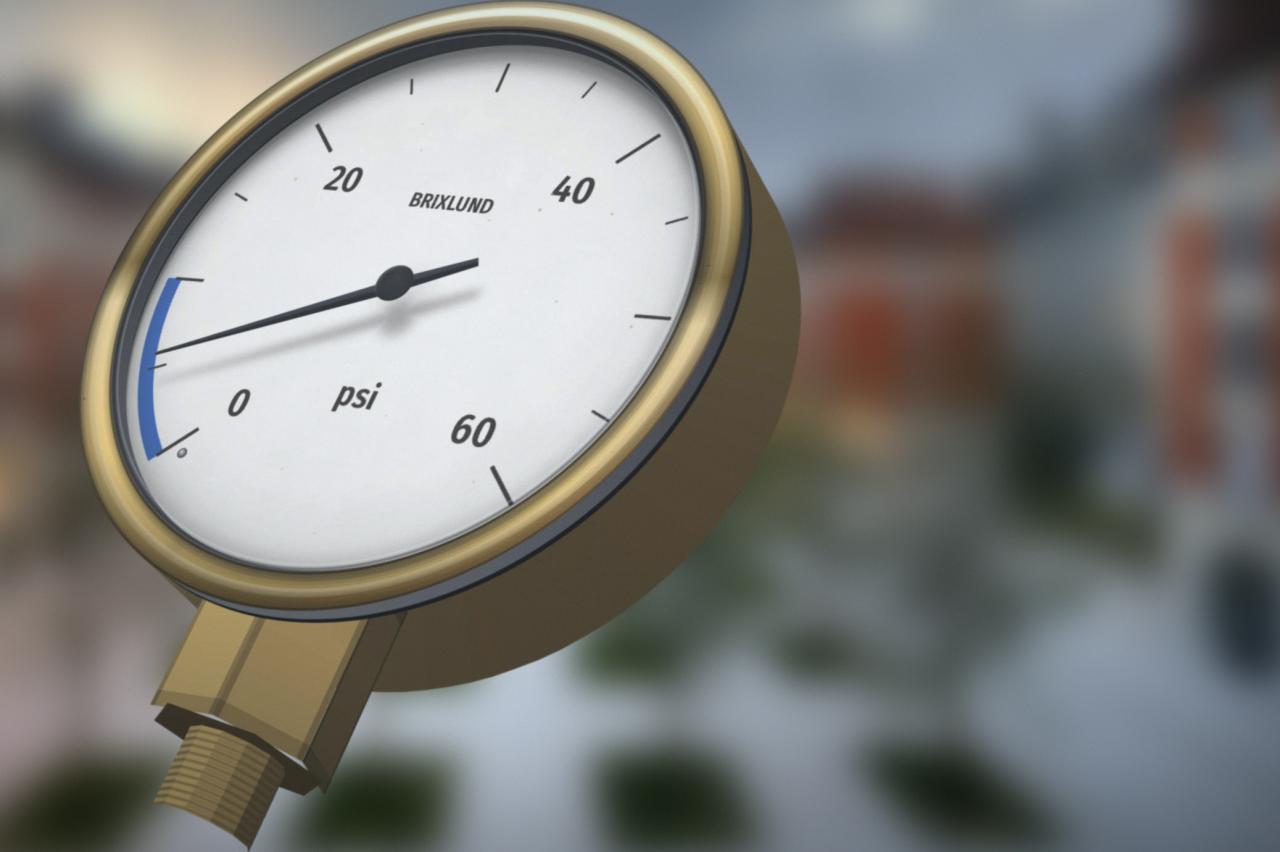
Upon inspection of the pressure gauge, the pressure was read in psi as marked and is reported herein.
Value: 5 psi
